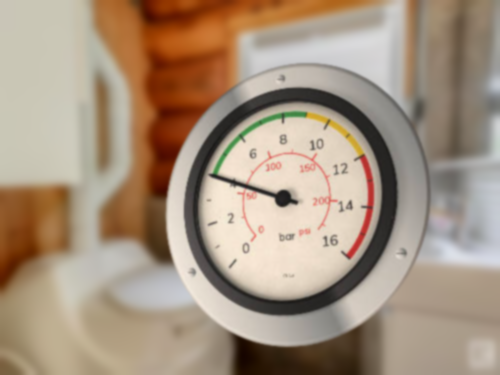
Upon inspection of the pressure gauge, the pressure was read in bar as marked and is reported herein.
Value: 4 bar
